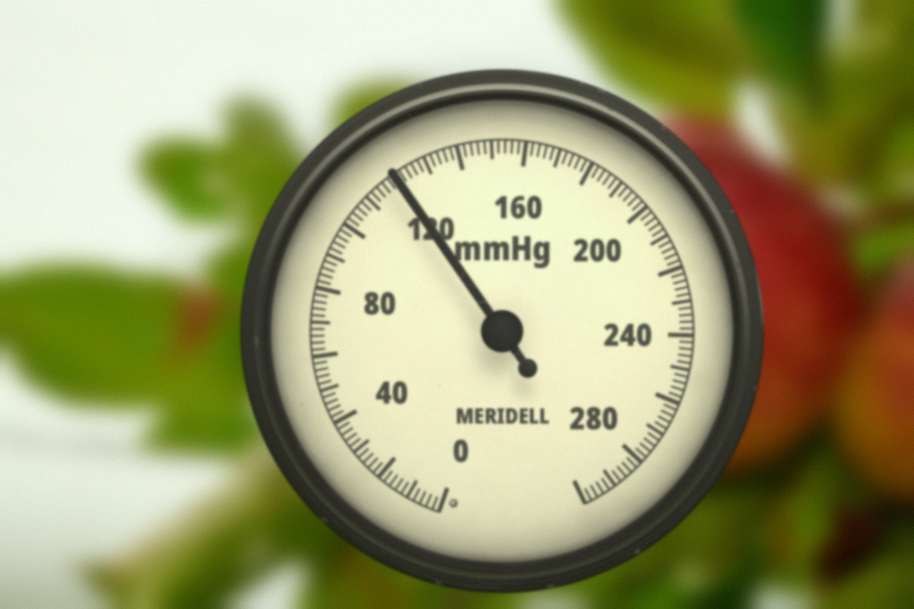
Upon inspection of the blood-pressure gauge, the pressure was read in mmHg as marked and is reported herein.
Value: 120 mmHg
